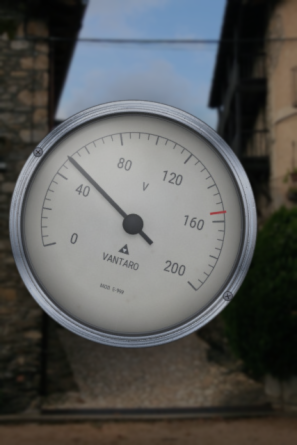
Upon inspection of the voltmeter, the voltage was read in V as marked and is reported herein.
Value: 50 V
